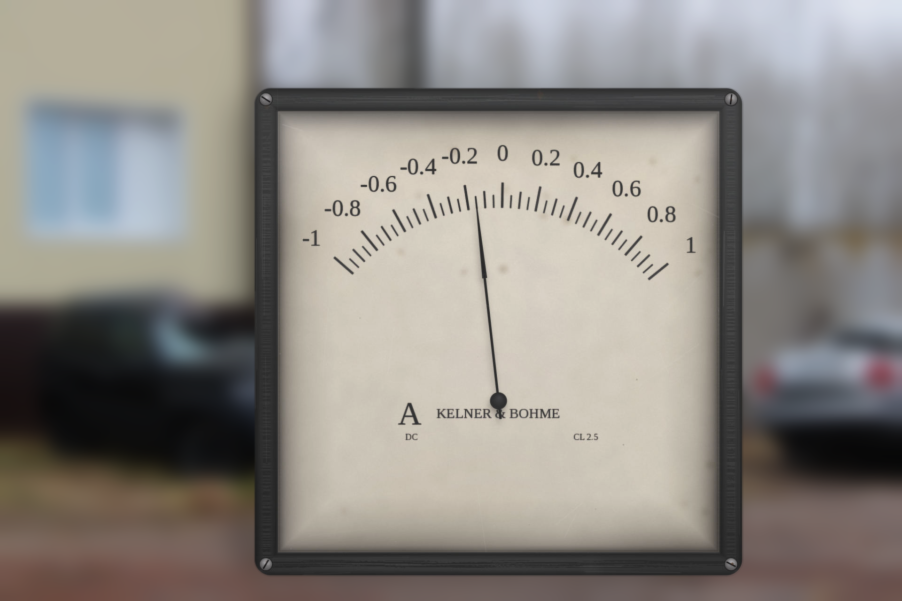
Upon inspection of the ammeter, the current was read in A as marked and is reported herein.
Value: -0.15 A
